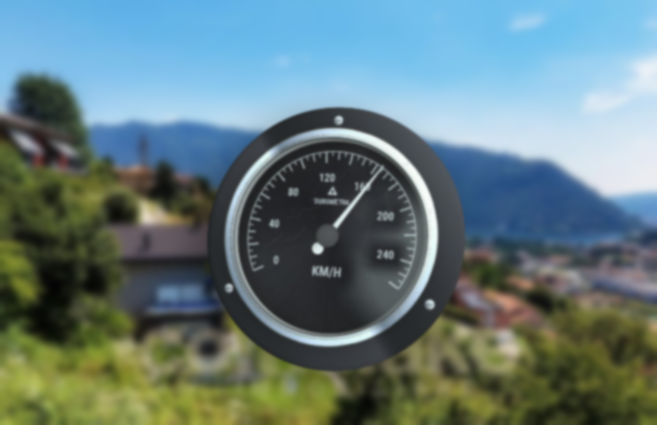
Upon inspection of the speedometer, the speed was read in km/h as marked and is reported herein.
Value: 165 km/h
